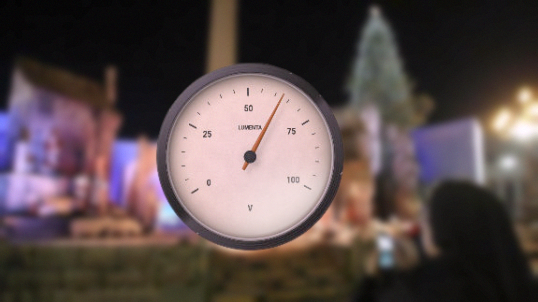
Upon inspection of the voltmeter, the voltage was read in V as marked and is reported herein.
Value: 62.5 V
